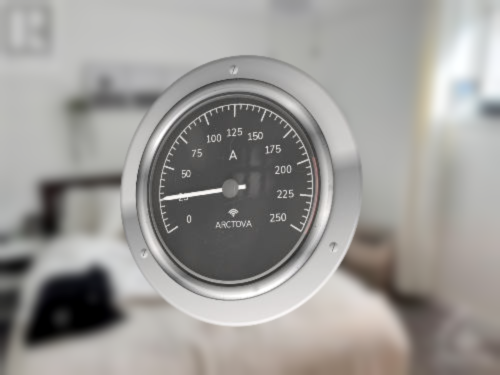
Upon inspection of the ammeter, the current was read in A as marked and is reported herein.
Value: 25 A
